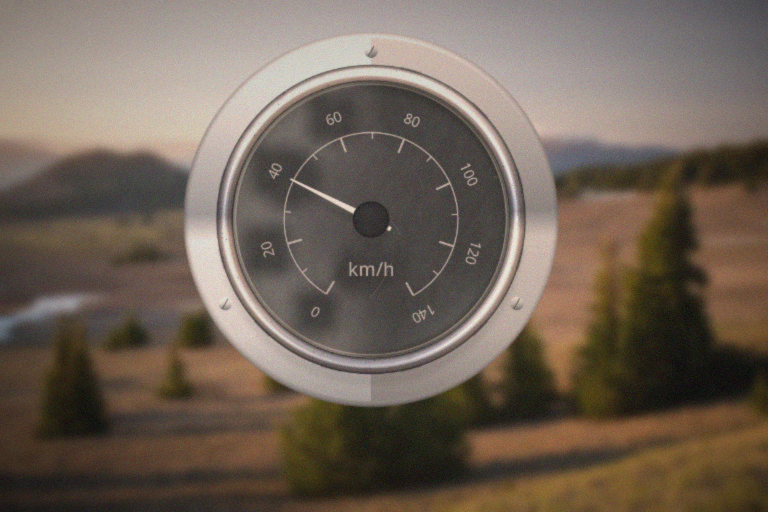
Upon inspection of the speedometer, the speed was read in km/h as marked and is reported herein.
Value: 40 km/h
